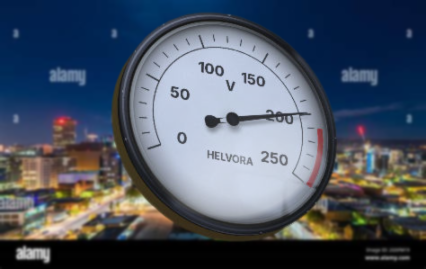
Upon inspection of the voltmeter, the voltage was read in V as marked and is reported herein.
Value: 200 V
